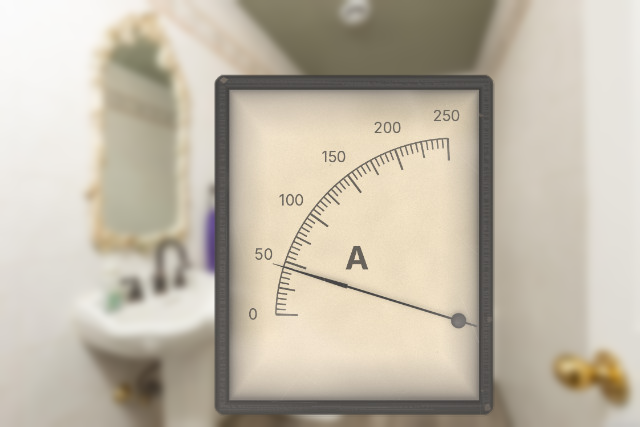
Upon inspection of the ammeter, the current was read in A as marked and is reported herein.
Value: 45 A
